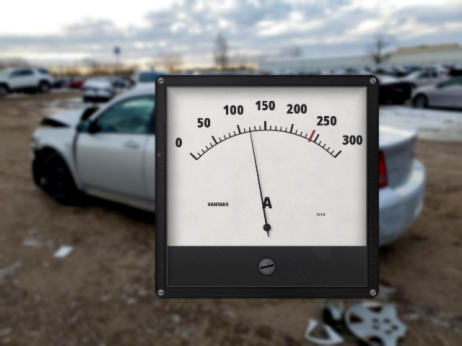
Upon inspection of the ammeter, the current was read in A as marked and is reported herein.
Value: 120 A
